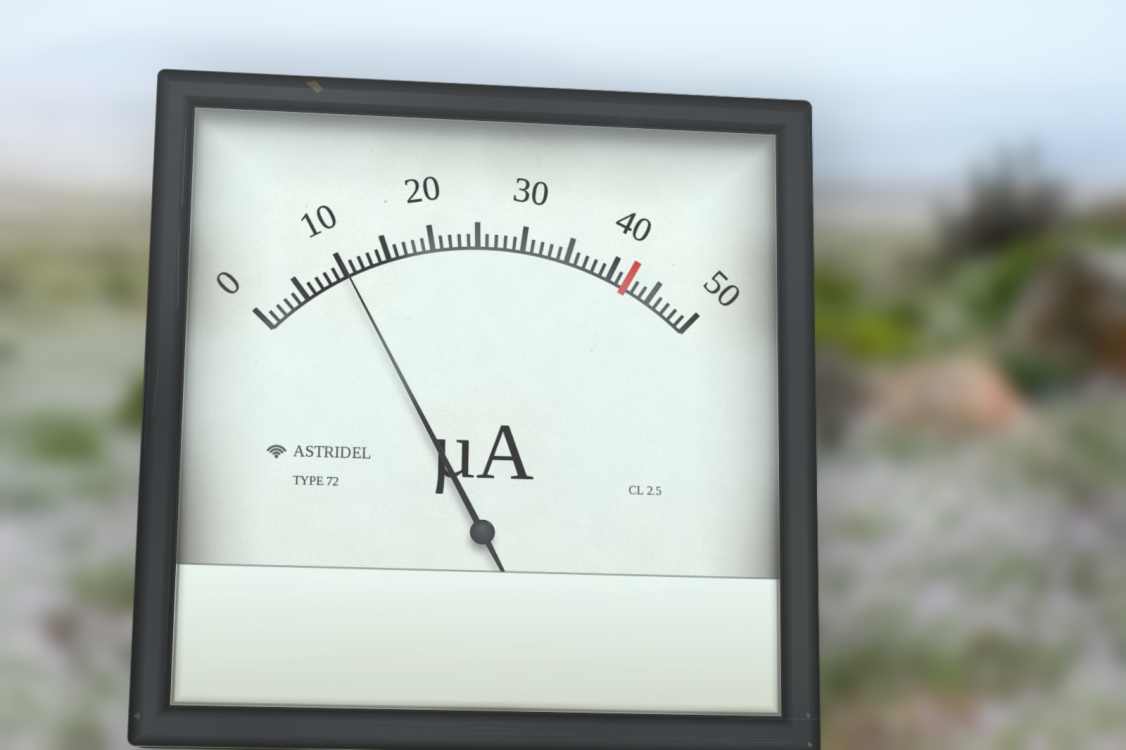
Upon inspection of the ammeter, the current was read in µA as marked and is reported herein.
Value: 10 µA
